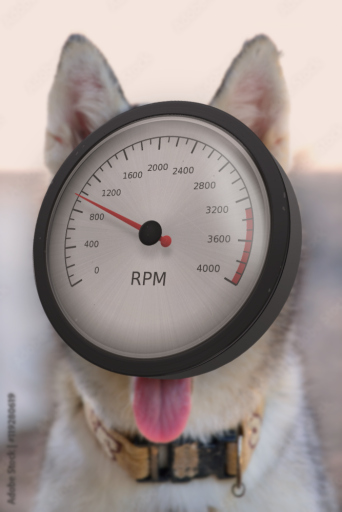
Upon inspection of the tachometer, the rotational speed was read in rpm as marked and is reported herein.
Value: 950 rpm
